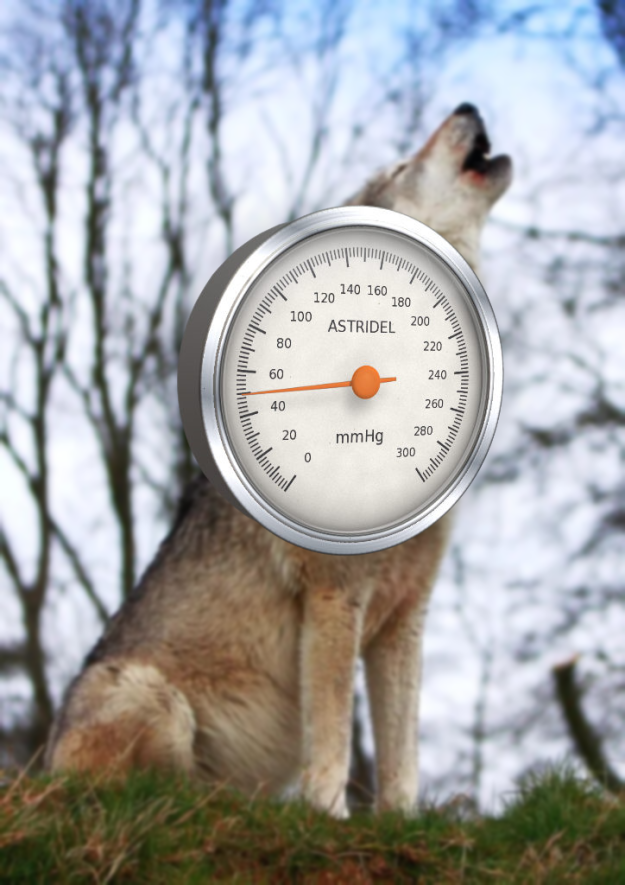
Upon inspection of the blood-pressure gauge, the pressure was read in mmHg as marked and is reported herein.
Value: 50 mmHg
